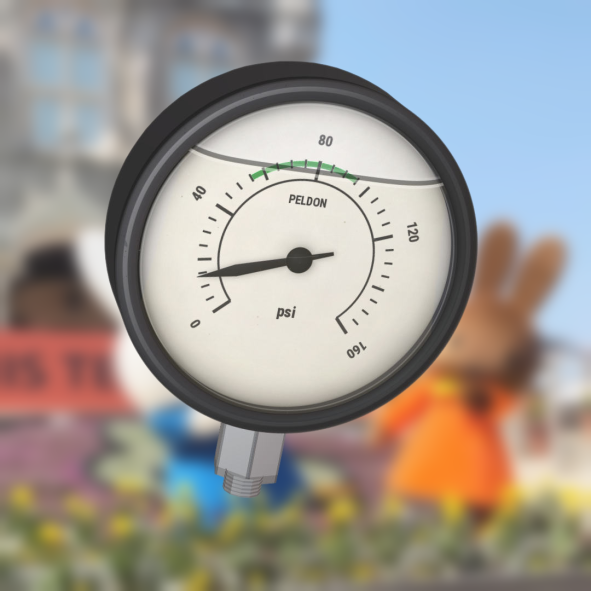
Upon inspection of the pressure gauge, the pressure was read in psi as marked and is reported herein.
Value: 15 psi
